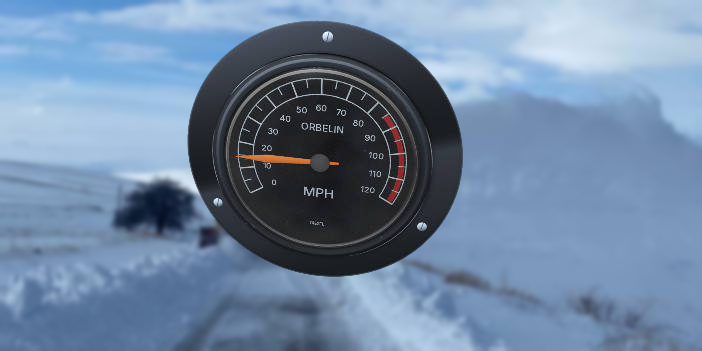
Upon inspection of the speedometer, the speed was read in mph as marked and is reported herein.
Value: 15 mph
